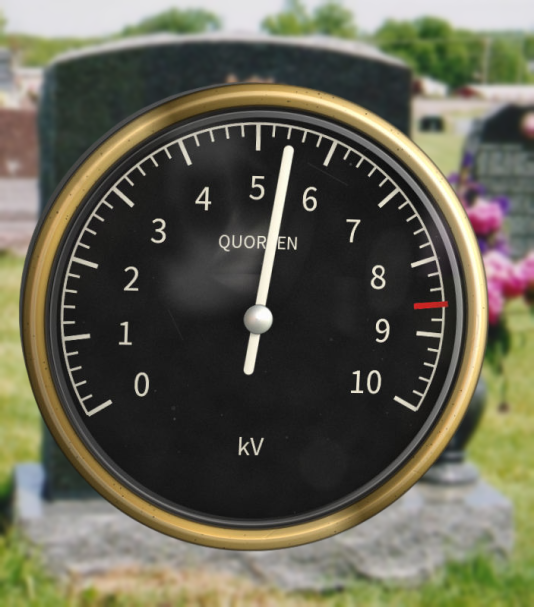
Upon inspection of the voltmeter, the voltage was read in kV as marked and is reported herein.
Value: 5.4 kV
